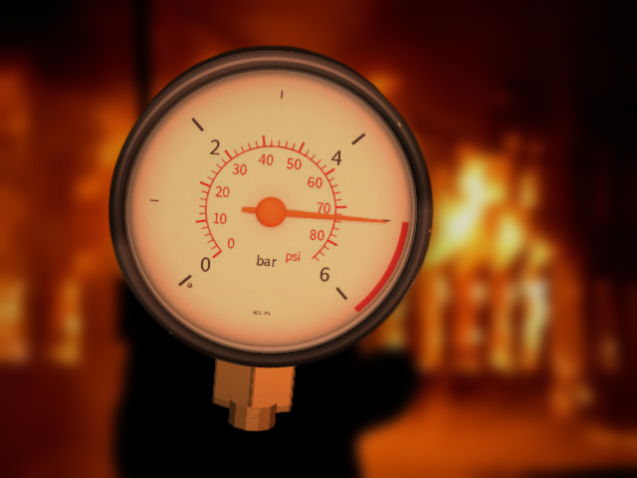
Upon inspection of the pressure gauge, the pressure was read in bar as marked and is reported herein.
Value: 5 bar
